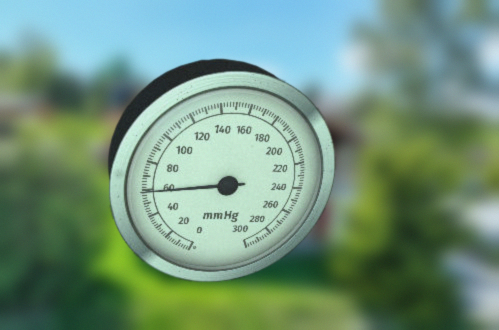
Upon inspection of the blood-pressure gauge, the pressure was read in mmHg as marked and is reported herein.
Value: 60 mmHg
